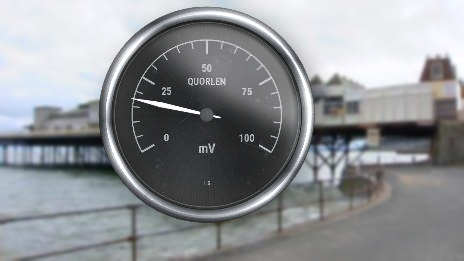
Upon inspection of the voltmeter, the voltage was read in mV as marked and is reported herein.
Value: 17.5 mV
